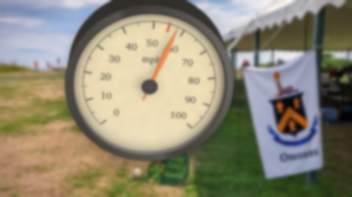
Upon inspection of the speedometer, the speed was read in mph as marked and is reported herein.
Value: 57.5 mph
